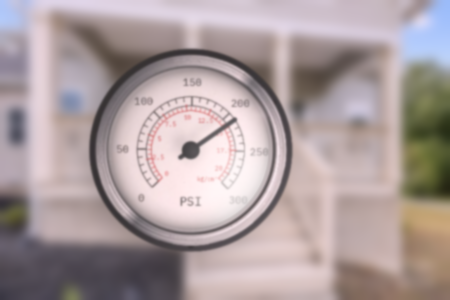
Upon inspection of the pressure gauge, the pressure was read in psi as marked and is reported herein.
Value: 210 psi
